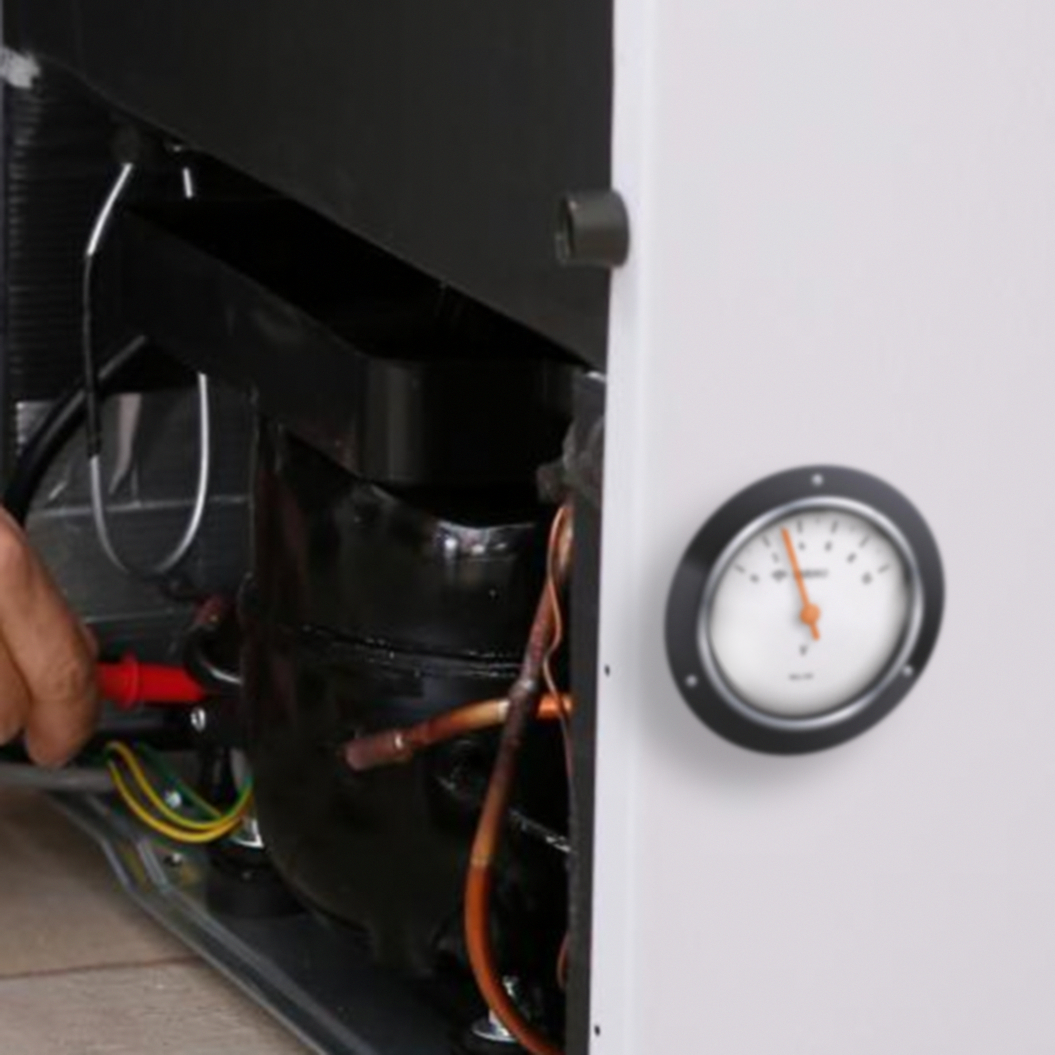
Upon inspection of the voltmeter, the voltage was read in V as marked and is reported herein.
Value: 3 V
